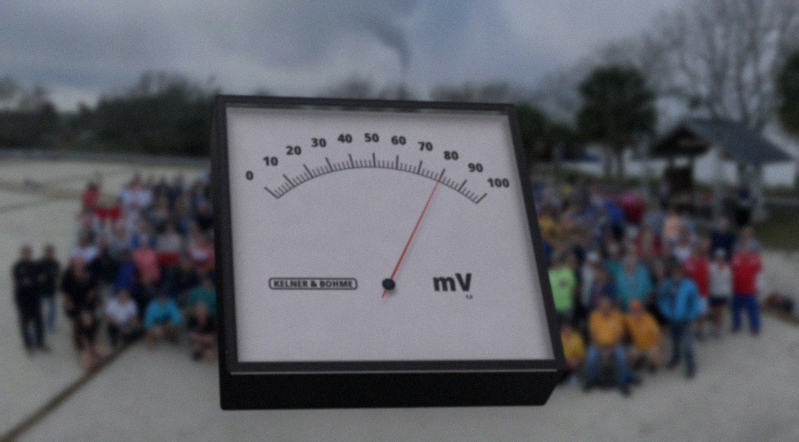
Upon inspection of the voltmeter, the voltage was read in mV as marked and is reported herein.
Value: 80 mV
